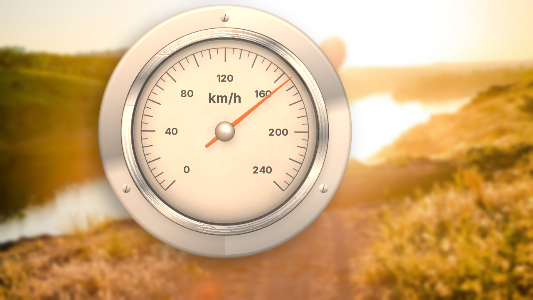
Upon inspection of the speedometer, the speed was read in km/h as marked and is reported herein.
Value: 165 km/h
